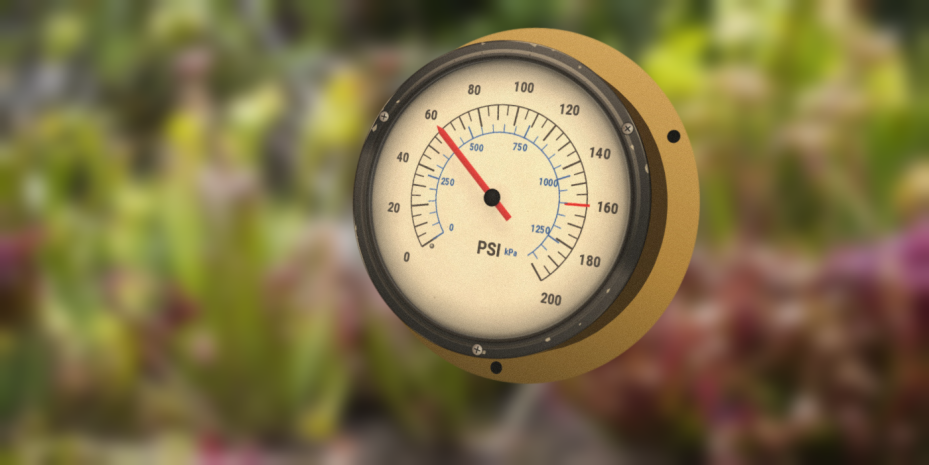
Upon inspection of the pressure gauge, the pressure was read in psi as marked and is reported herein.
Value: 60 psi
